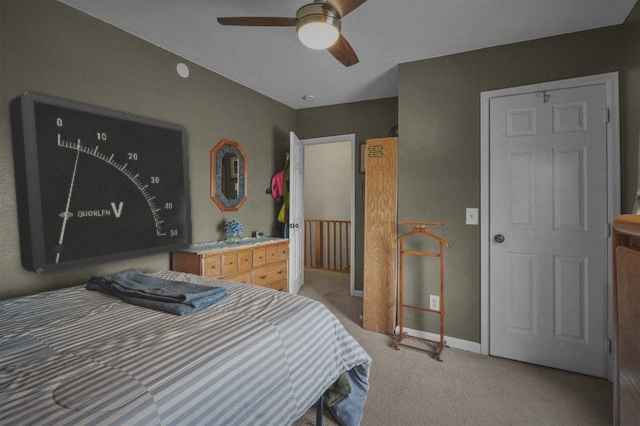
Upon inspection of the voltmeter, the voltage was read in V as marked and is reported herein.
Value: 5 V
